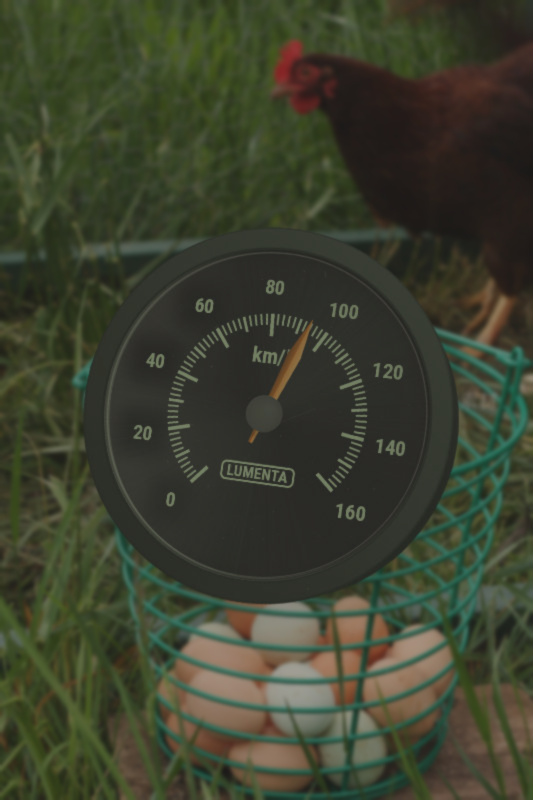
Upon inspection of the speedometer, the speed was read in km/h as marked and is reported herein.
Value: 94 km/h
